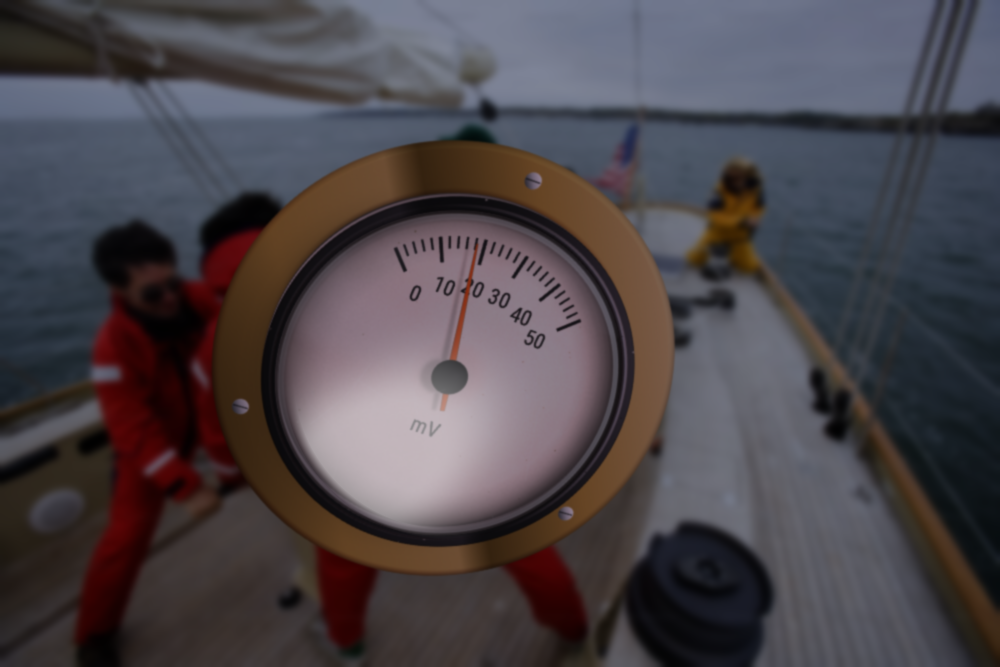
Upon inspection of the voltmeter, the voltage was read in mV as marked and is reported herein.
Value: 18 mV
